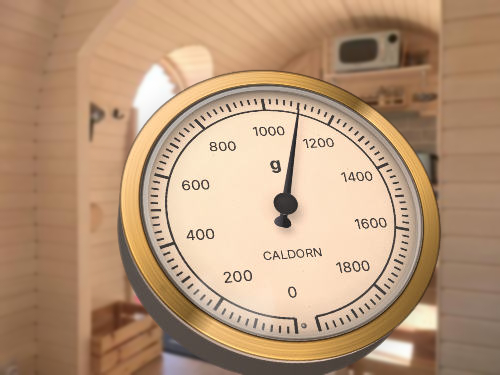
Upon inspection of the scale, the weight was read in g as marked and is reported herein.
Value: 1100 g
